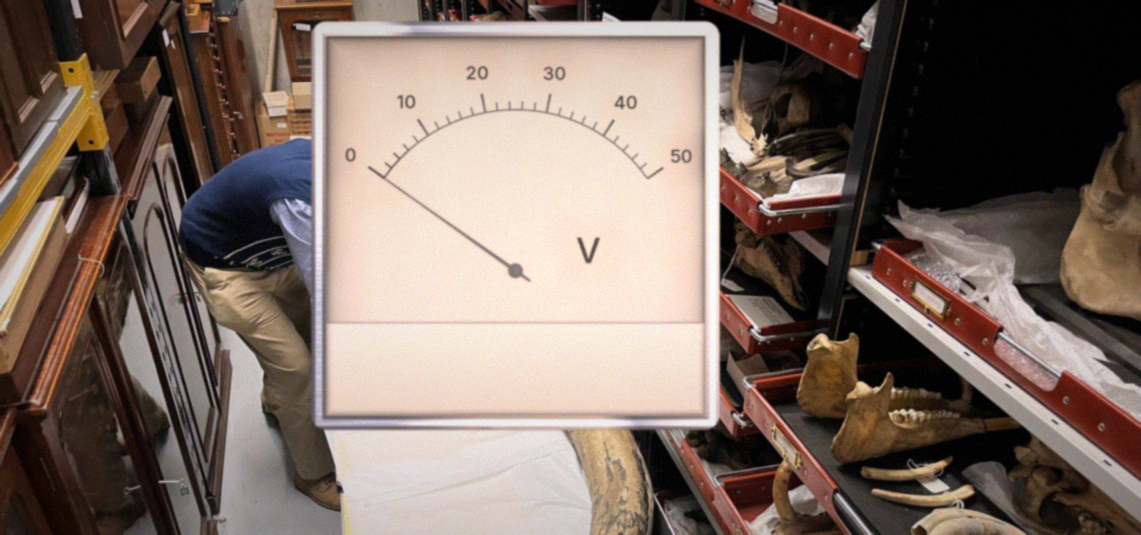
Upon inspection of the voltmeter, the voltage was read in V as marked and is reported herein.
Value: 0 V
